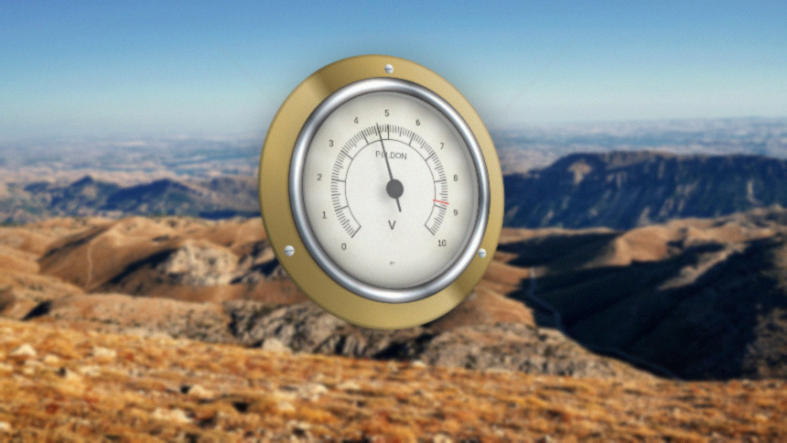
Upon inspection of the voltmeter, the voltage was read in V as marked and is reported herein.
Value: 4.5 V
